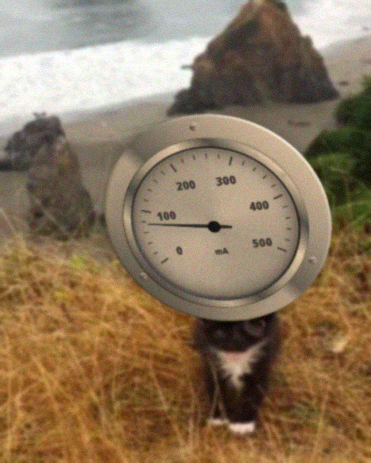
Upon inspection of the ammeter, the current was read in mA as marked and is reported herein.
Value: 80 mA
